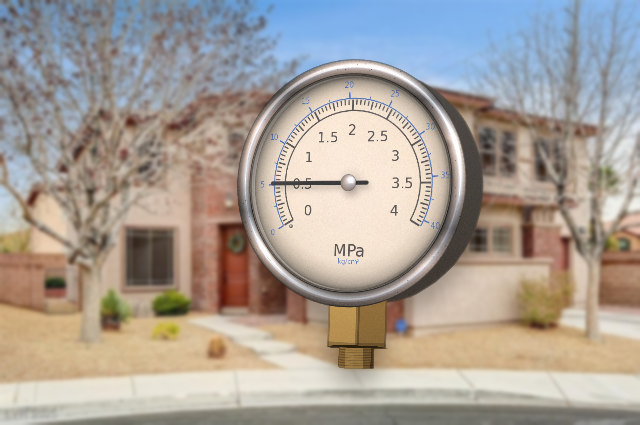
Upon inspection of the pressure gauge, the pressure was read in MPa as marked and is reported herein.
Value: 0.5 MPa
